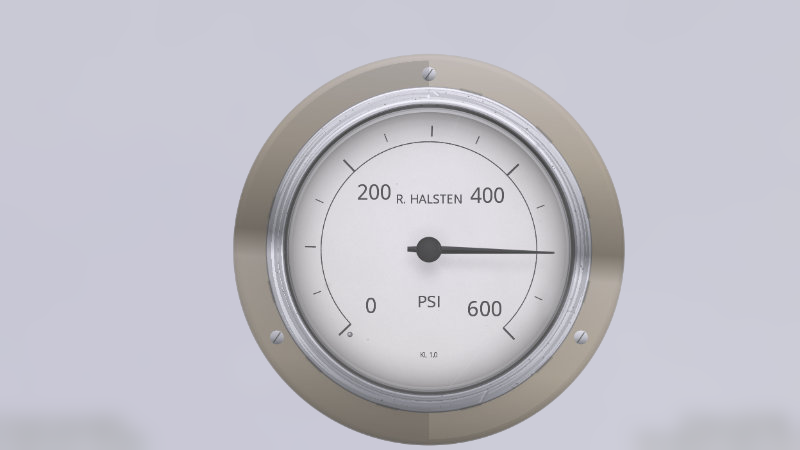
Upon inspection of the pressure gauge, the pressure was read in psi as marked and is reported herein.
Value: 500 psi
